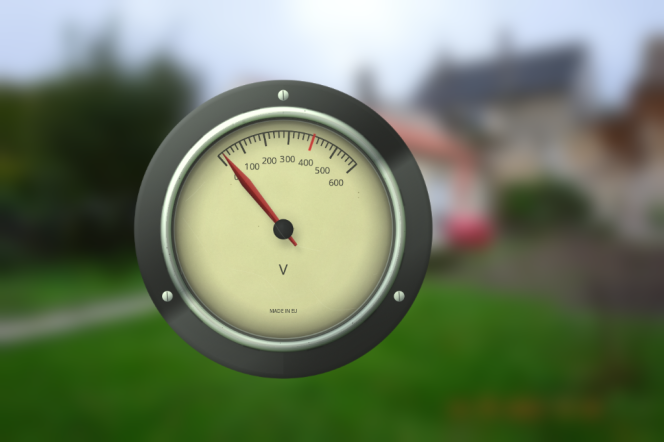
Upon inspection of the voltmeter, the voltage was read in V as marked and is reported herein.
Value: 20 V
